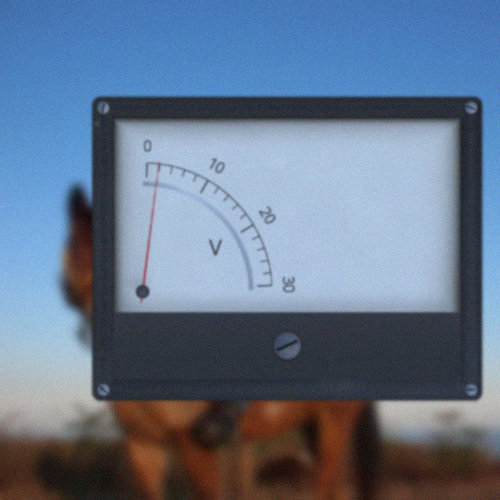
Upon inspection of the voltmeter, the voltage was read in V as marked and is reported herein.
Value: 2 V
